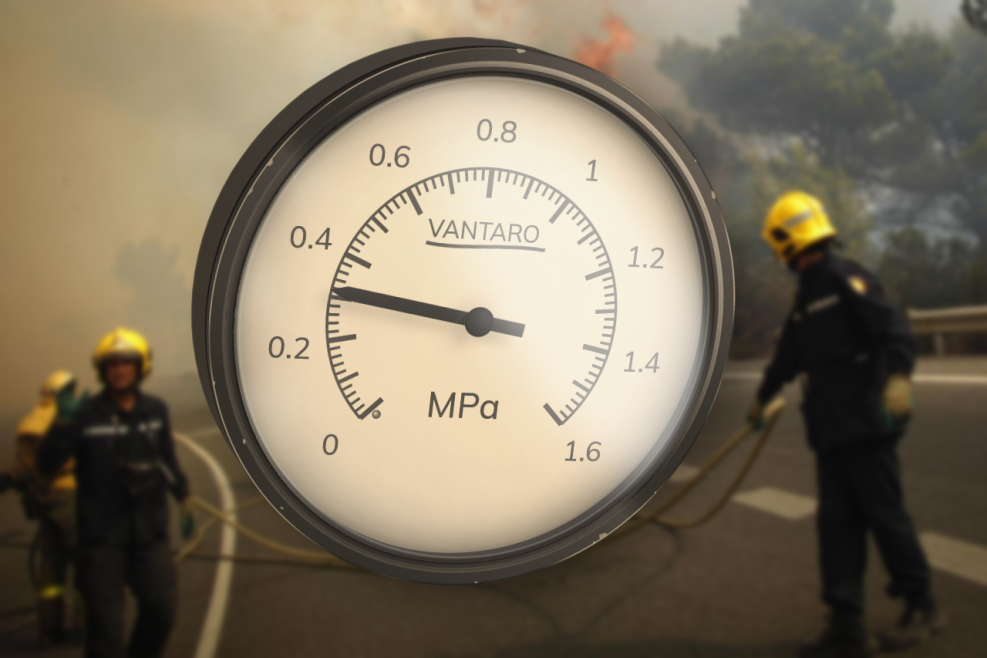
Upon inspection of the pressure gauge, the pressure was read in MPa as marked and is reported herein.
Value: 0.32 MPa
